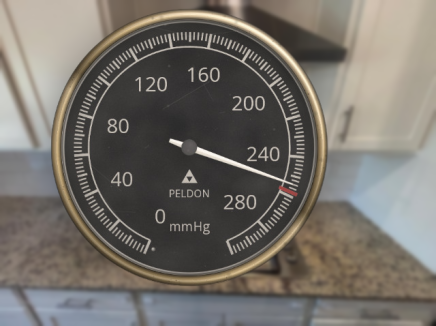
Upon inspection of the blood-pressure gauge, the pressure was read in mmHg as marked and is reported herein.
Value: 254 mmHg
